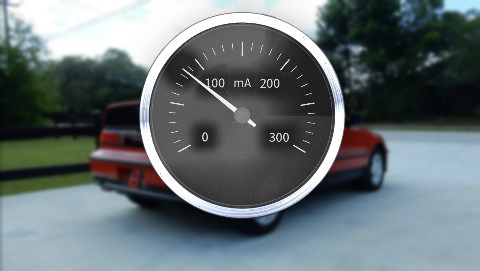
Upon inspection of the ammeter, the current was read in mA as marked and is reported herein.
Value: 85 mA
